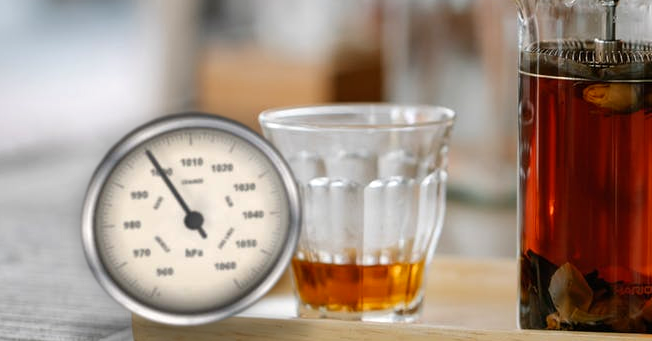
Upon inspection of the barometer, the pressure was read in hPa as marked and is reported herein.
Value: 1000 hPa
